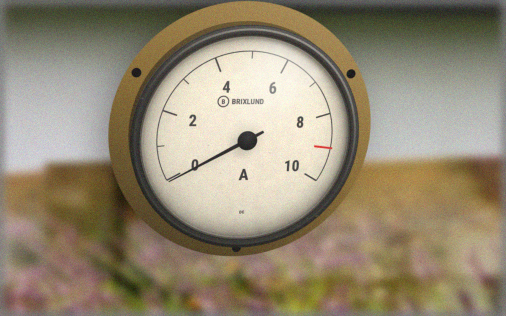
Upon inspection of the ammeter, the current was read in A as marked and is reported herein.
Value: 0 A
